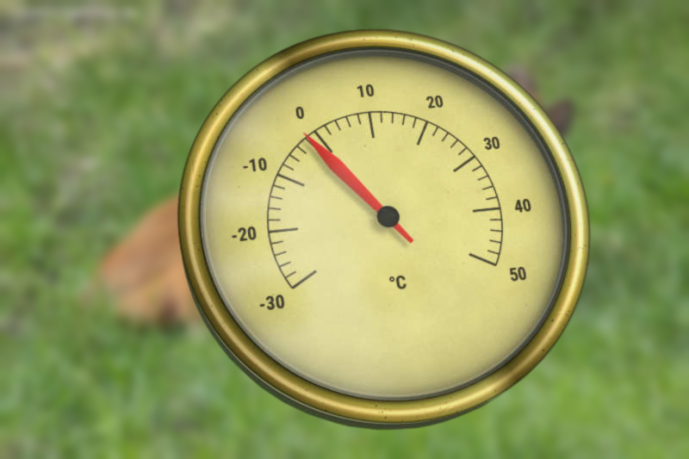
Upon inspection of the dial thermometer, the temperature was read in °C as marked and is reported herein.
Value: -2 °C
